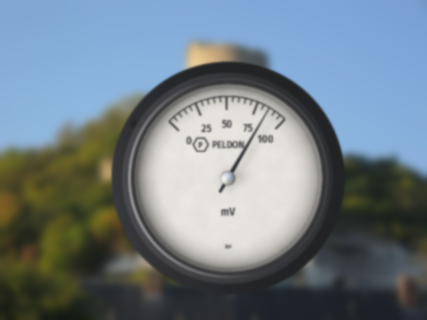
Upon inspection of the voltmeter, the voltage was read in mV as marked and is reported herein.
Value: 85 mV
